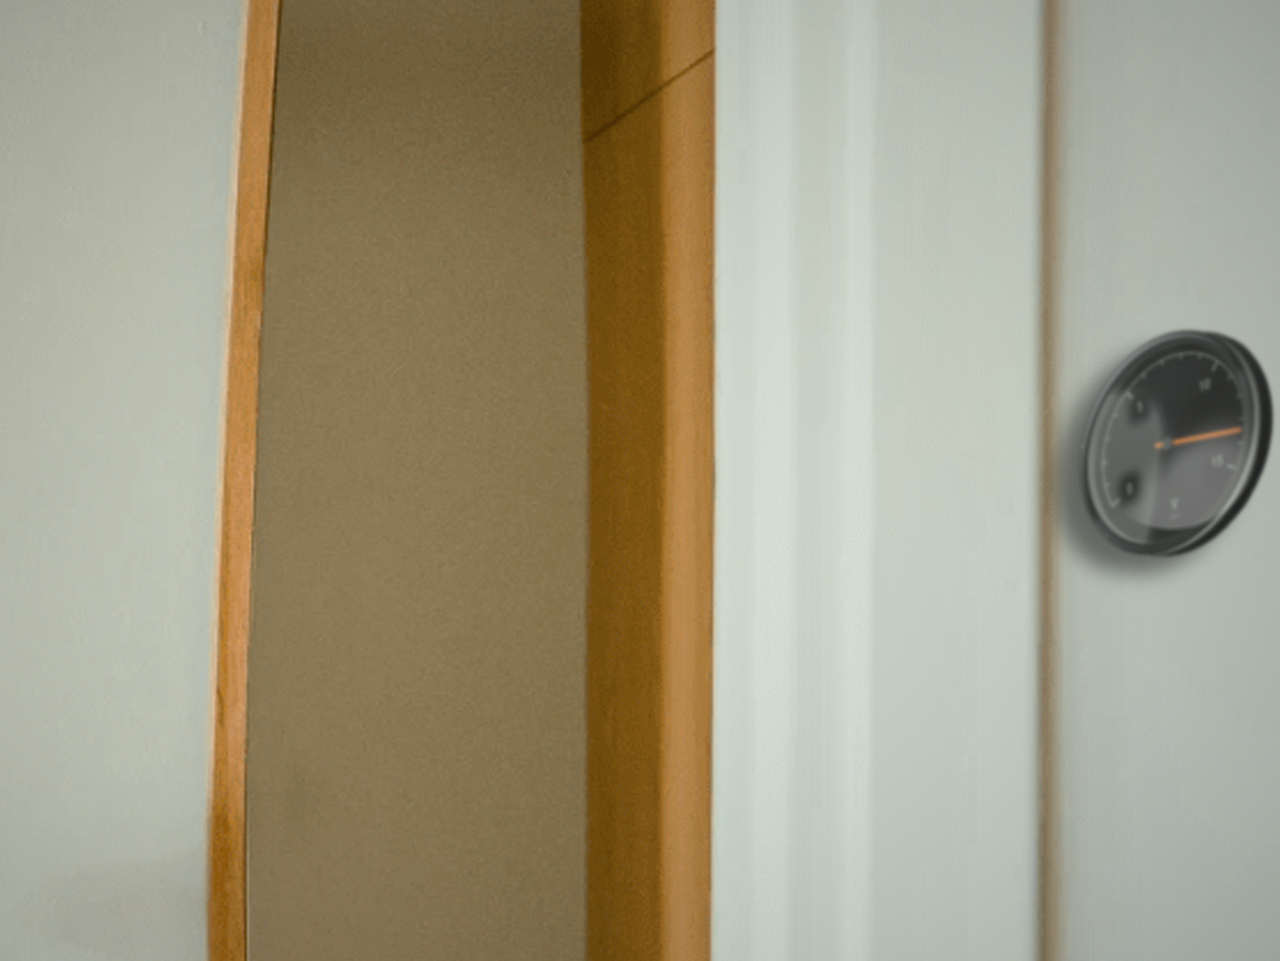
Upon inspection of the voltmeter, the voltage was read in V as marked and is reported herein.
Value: 13.5 V
